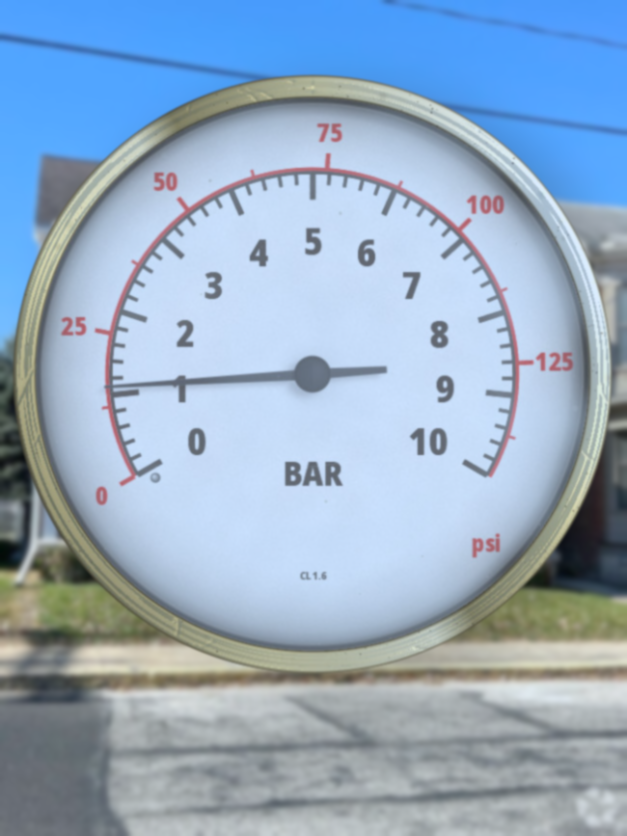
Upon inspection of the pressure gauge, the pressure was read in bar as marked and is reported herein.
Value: 1.1 bar
